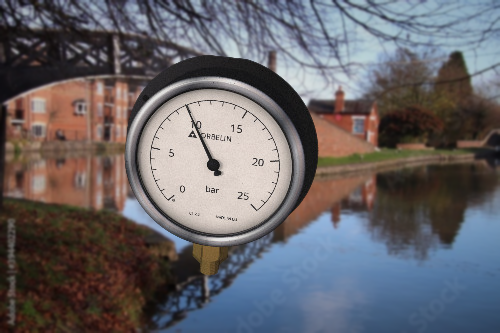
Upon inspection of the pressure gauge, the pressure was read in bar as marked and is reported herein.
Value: 10 bar
